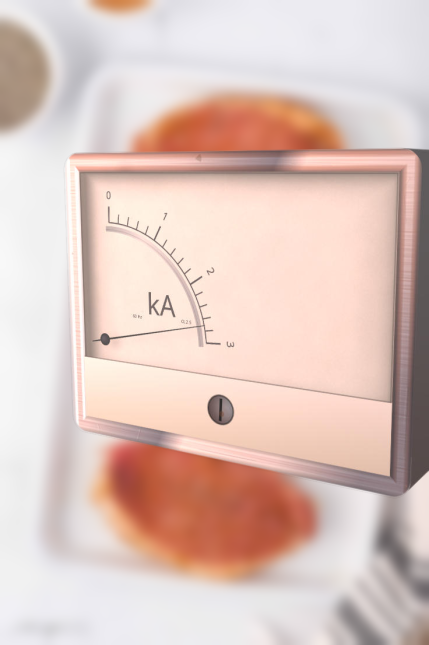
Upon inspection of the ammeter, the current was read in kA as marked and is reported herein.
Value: 2.7 kA
